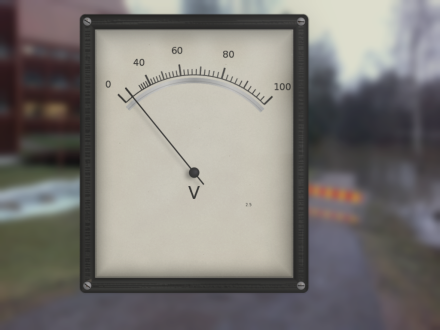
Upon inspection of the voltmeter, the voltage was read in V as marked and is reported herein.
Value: 20 V
